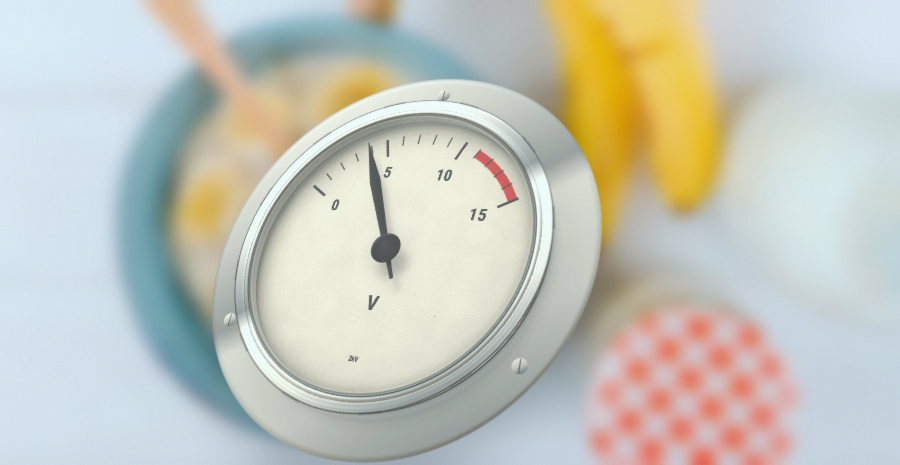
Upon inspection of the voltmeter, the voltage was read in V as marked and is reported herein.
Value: 4 V
